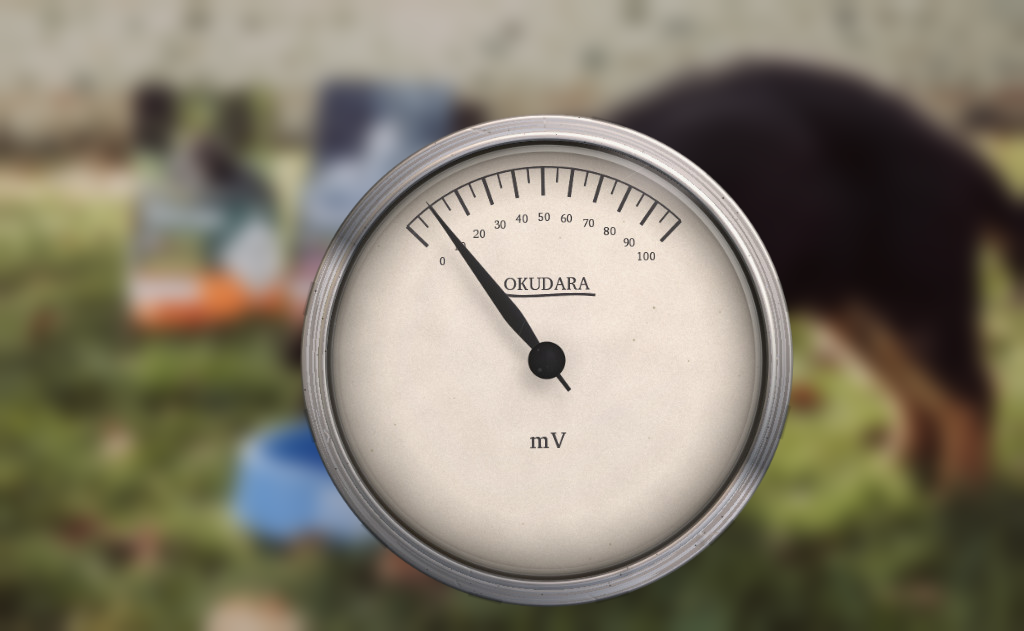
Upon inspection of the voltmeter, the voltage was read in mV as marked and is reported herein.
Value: 10 mV
